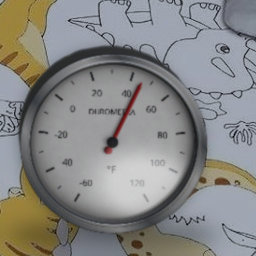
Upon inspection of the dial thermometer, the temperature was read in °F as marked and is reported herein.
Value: 45 °F
